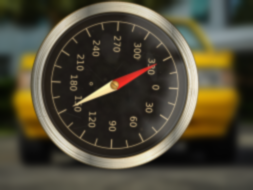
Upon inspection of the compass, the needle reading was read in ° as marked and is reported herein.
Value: 330 °
